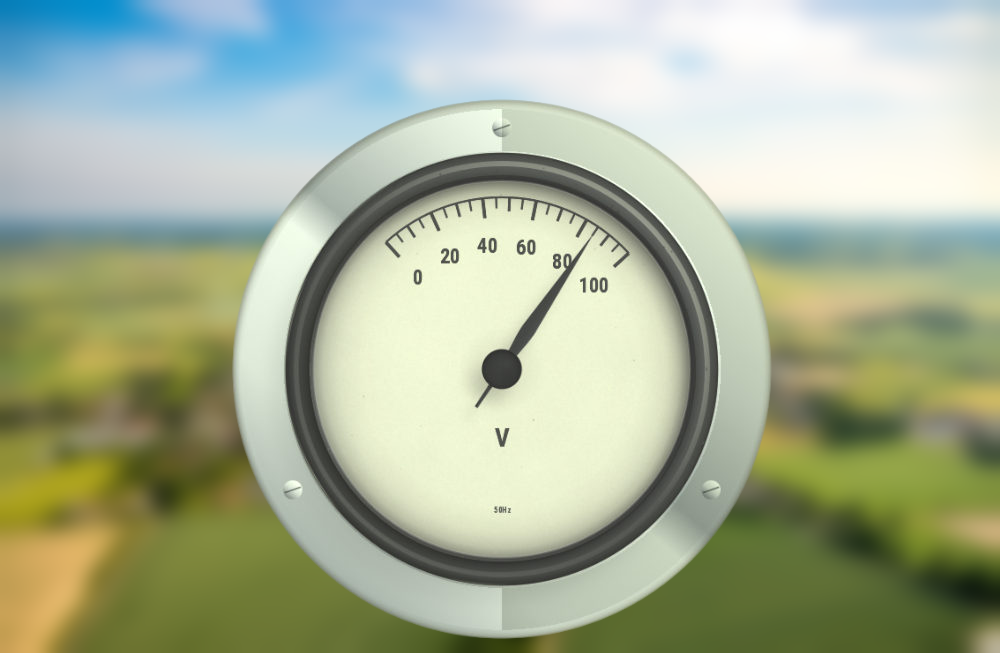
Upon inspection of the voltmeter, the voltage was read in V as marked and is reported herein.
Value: 85 V
